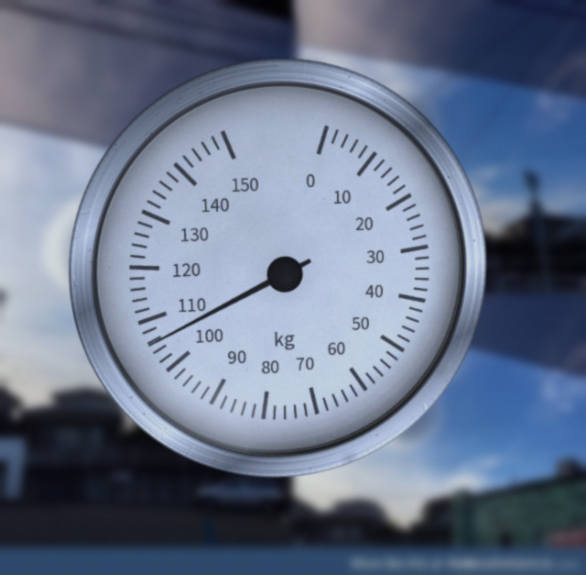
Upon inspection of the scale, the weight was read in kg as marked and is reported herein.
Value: 106 kg
